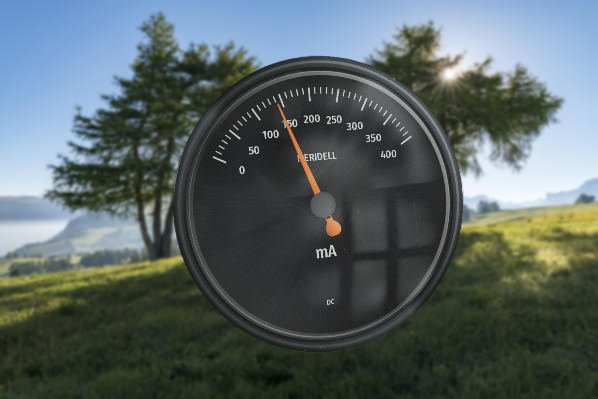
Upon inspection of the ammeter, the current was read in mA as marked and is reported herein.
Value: 140 mA
